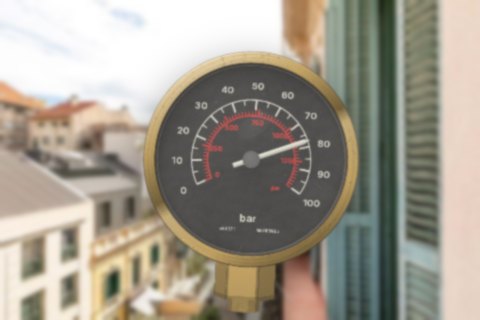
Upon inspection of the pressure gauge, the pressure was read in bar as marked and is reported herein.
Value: 77.5 bar
